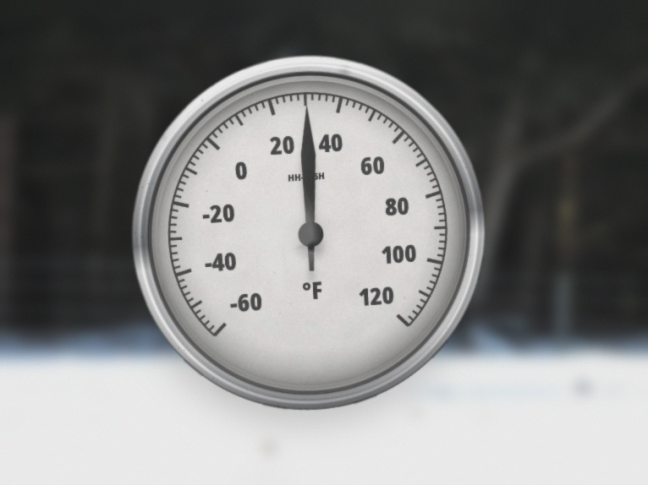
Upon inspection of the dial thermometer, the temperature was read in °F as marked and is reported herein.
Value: 30 °F
